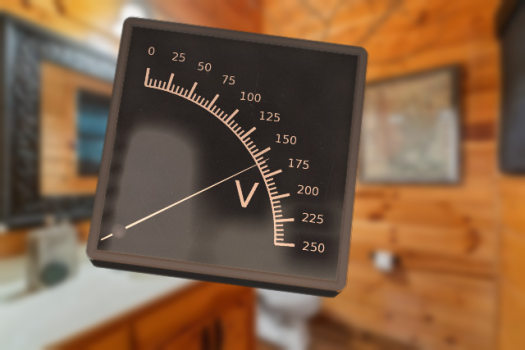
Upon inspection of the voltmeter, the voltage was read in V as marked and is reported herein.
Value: 160 V
